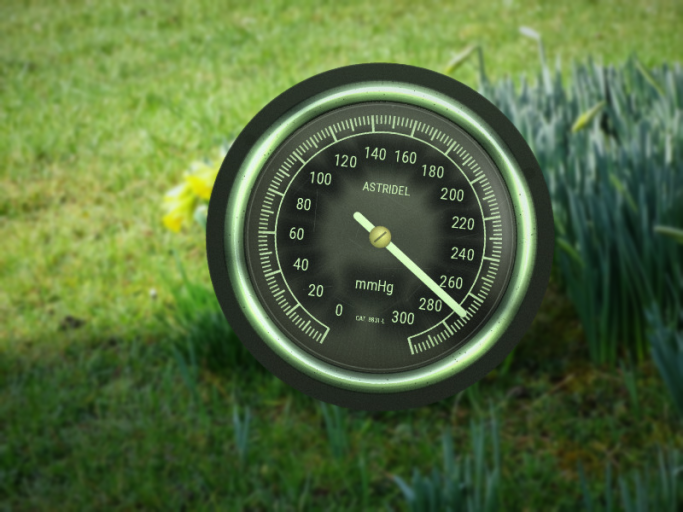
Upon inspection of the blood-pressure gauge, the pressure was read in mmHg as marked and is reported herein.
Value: 270 mmHg
